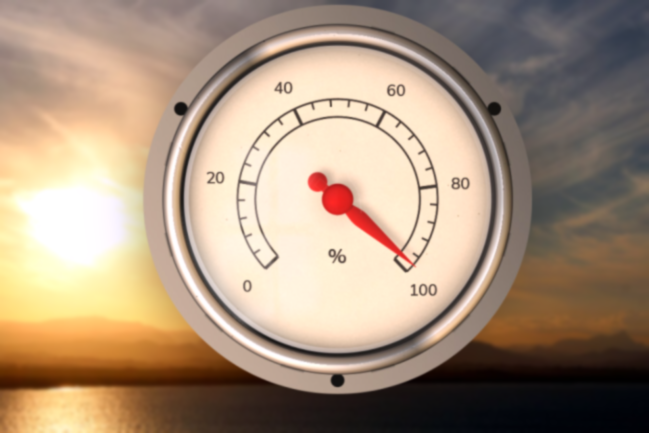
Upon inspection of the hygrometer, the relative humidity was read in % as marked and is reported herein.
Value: 98 %
